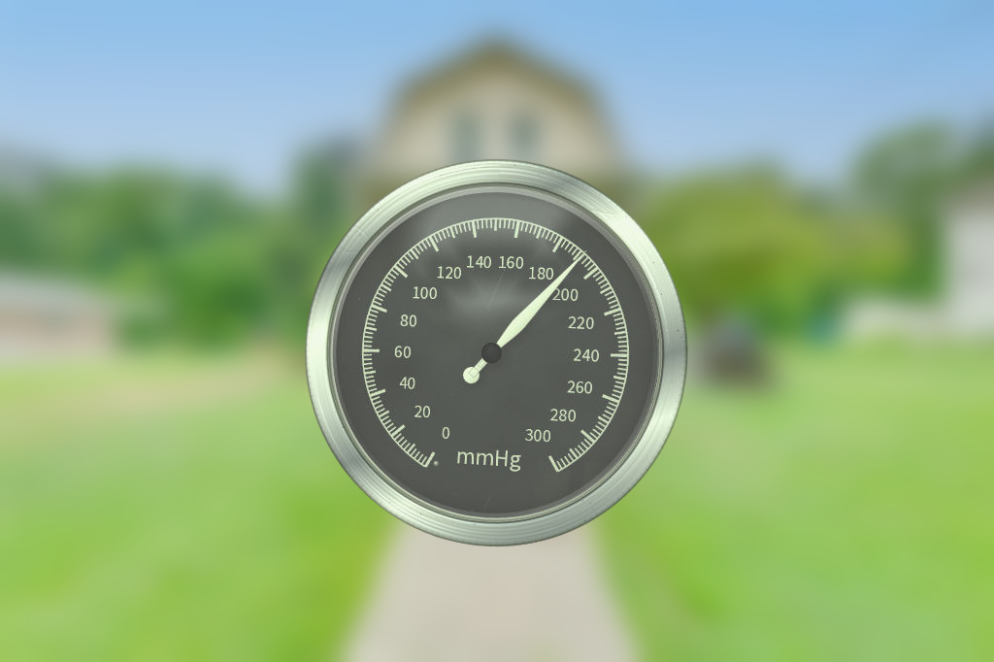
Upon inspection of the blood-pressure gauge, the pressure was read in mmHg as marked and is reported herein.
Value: 192 mmHg
